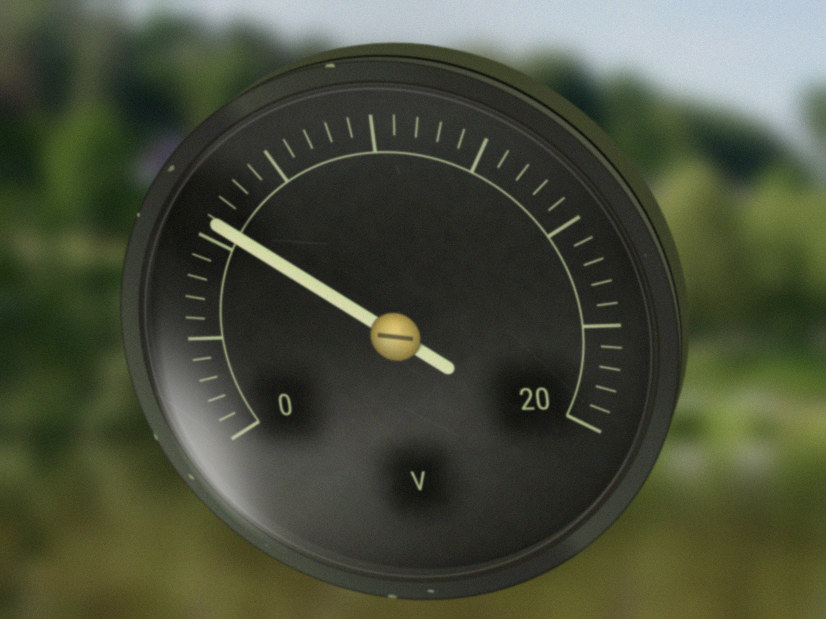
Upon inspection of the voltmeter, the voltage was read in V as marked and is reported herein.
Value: 5.5 V
